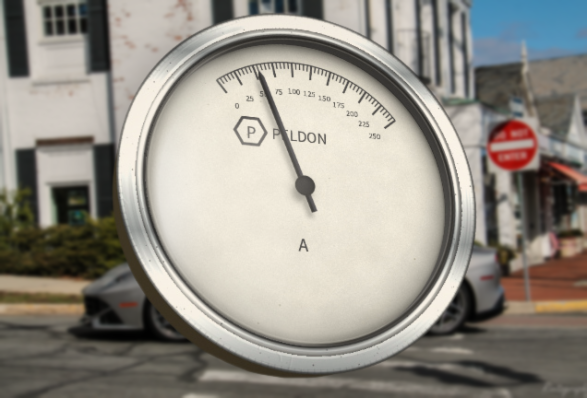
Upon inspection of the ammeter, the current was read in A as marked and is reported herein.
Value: 50 A
